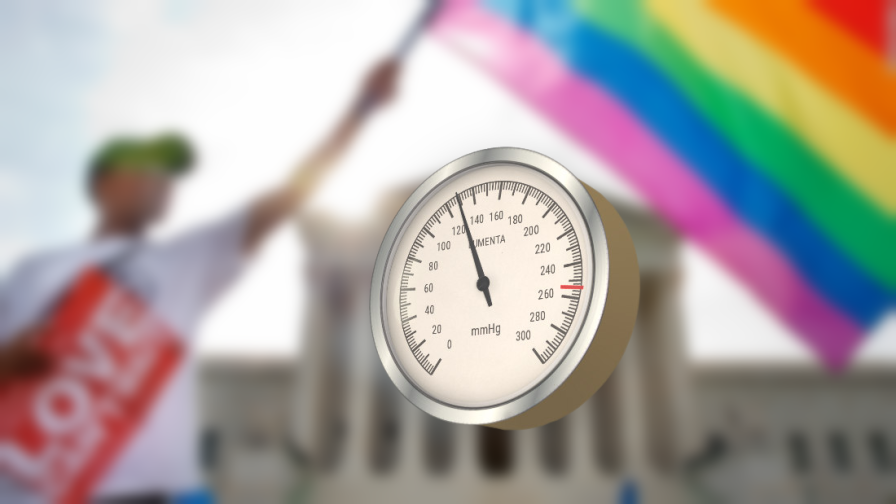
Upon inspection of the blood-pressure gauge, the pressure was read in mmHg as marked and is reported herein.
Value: 130 mmHg
